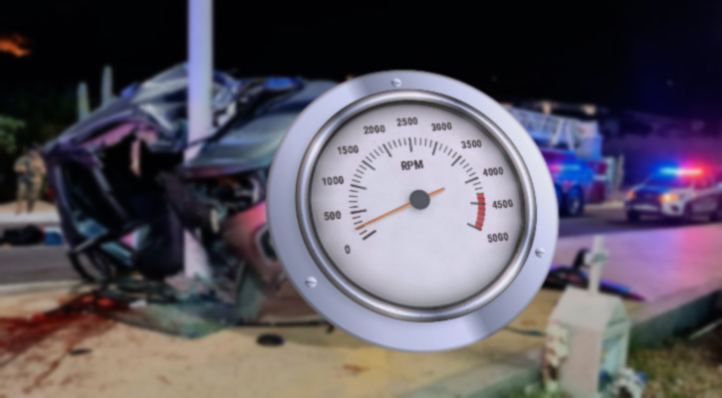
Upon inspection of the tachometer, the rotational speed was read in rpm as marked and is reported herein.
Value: 200 rpm
